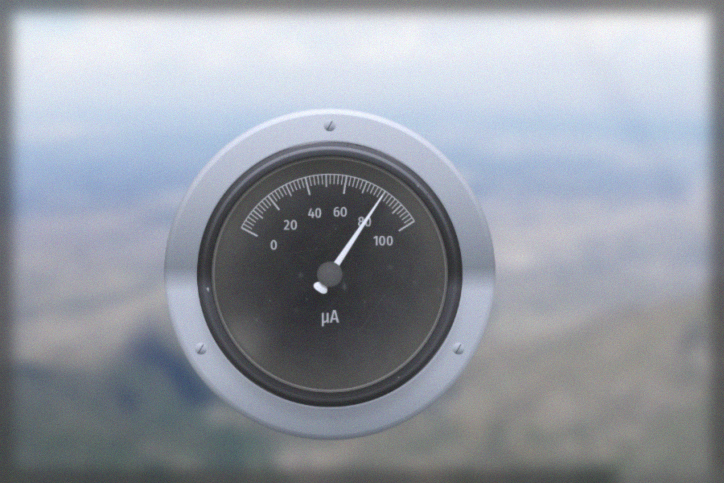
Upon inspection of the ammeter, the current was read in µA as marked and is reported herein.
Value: 80 µA
